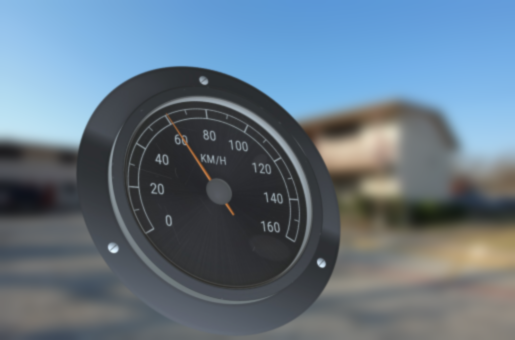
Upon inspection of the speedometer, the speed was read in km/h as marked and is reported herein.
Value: 60 km/h
